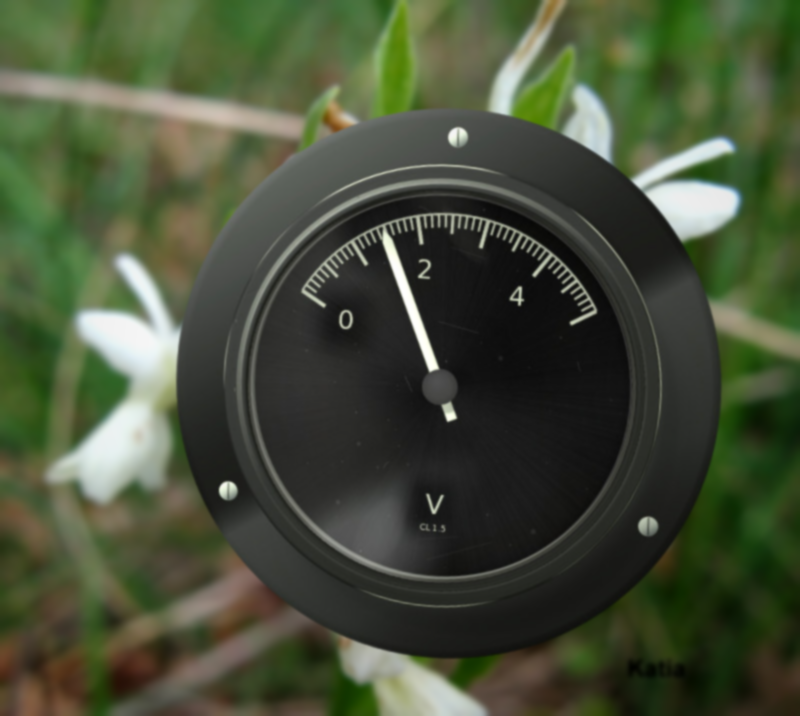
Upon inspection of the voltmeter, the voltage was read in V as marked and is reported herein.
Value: 1.5 V
